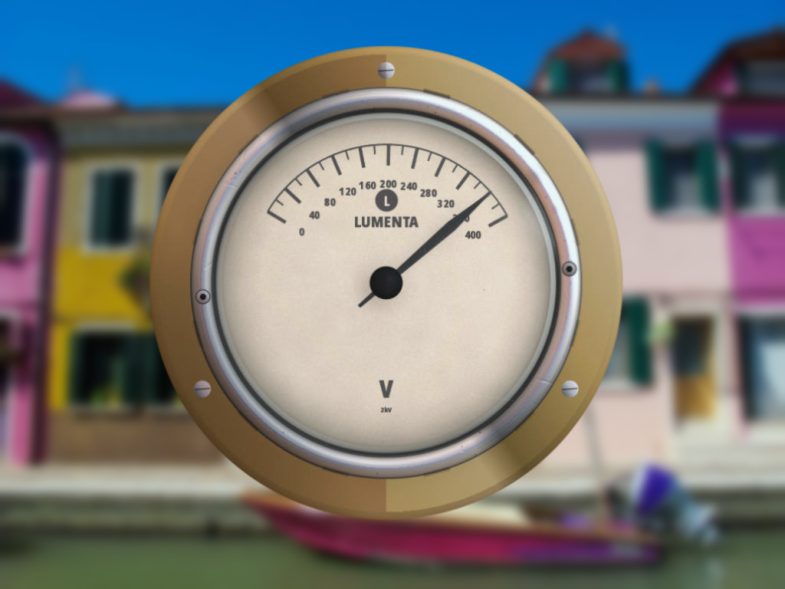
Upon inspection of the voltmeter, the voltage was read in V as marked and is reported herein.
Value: 360 V
